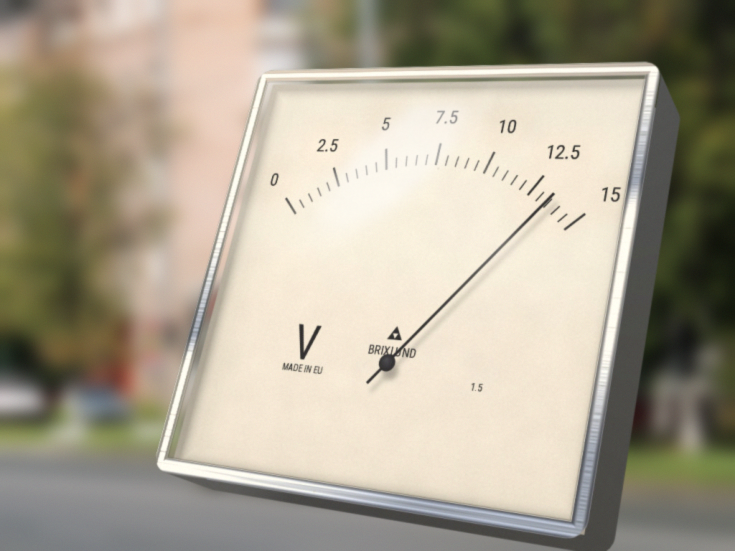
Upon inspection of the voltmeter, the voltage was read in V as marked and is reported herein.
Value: 13.5 V
